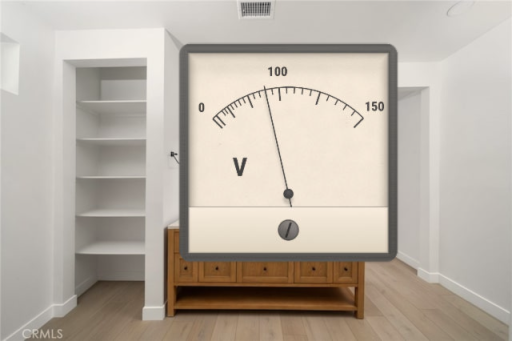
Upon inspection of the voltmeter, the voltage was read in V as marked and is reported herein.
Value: 90 V
